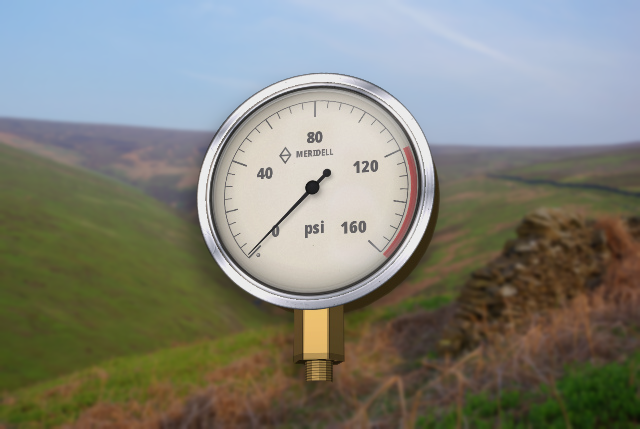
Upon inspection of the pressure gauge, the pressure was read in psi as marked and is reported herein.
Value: 0 psi
